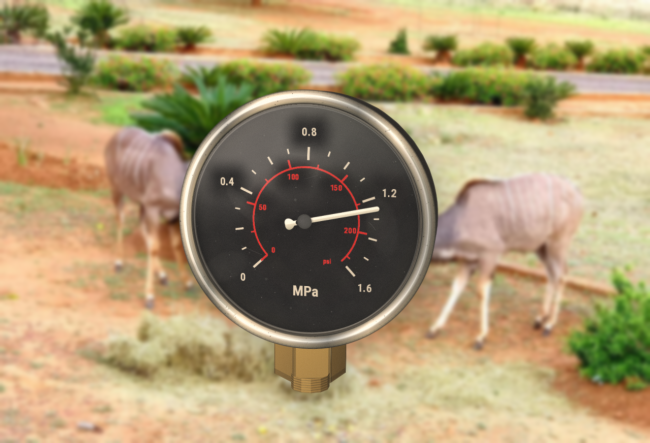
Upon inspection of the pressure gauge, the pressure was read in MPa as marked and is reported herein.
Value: 1.25 MPa
